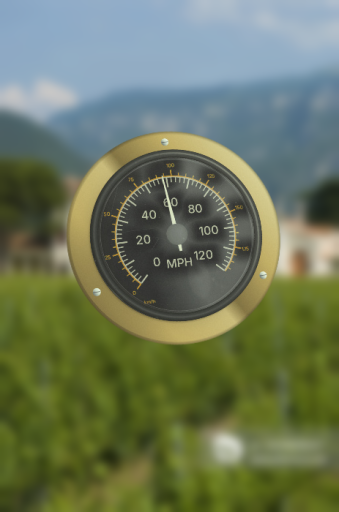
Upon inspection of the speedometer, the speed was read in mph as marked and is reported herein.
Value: 58 mph
